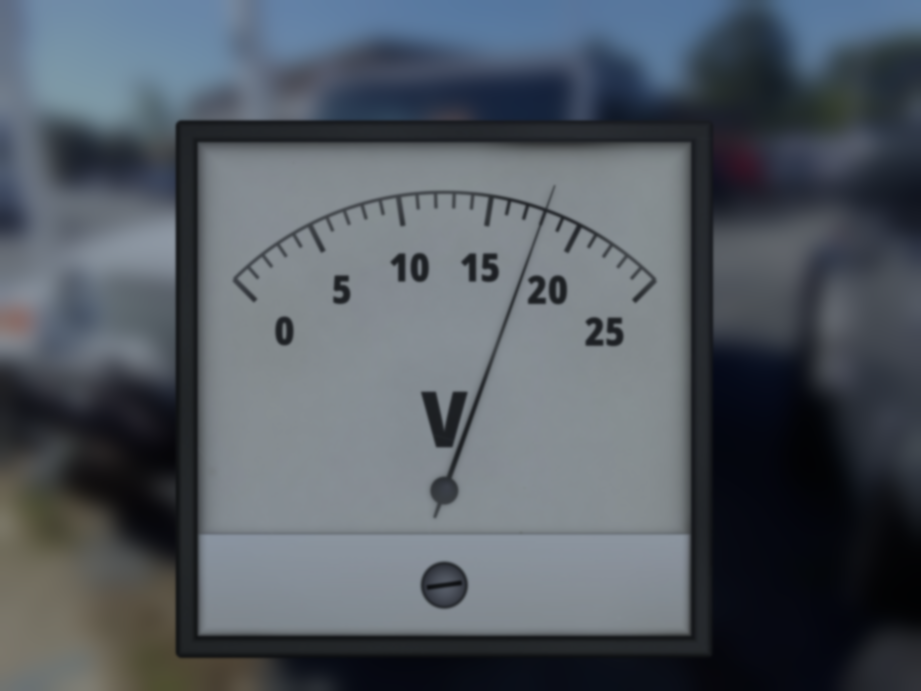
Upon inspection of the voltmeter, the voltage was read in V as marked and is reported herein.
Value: 18 V
